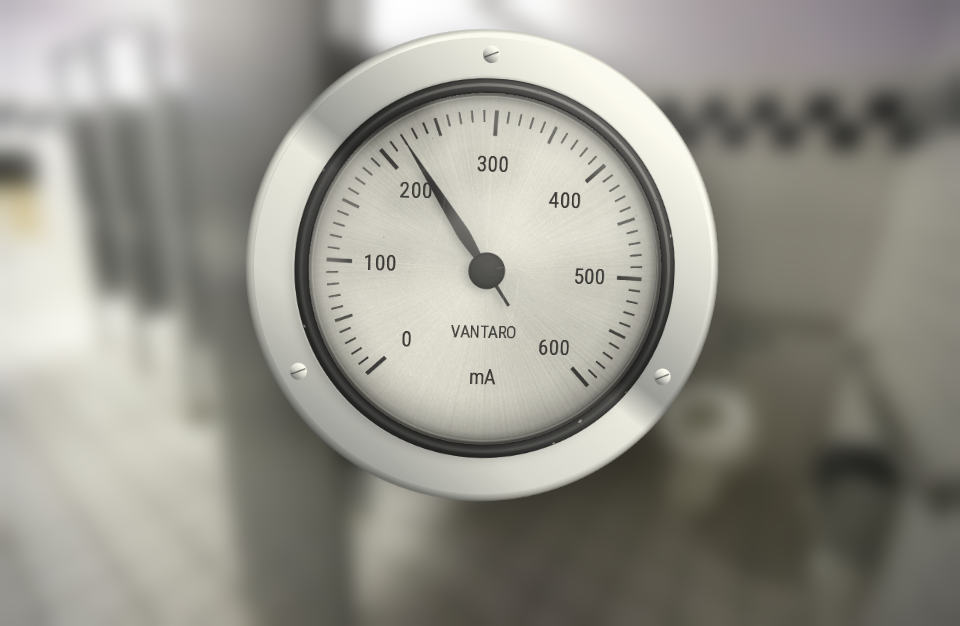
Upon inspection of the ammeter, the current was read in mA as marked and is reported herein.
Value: 220 mA
